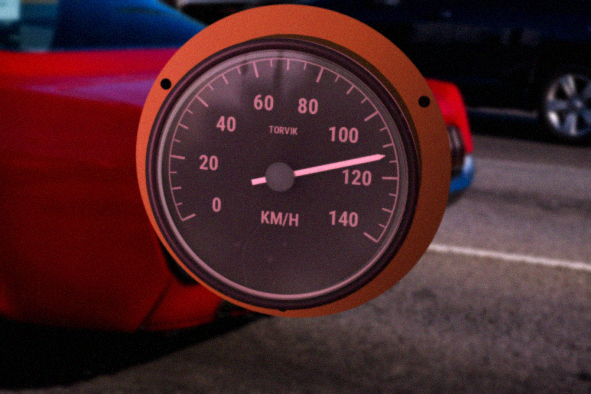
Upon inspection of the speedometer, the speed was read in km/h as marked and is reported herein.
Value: 112.5 km/h
